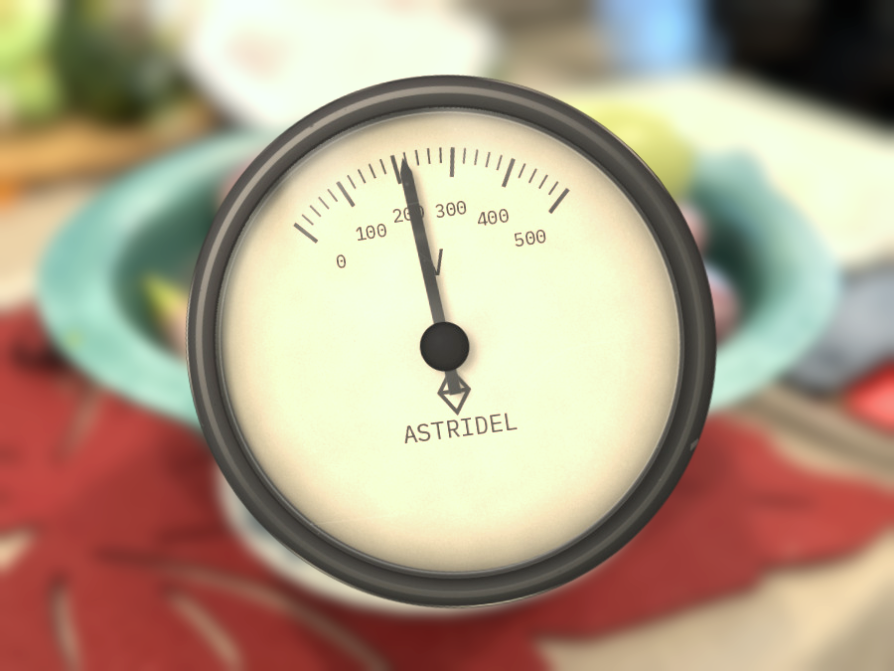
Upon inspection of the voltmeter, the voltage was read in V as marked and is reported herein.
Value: 220 V
